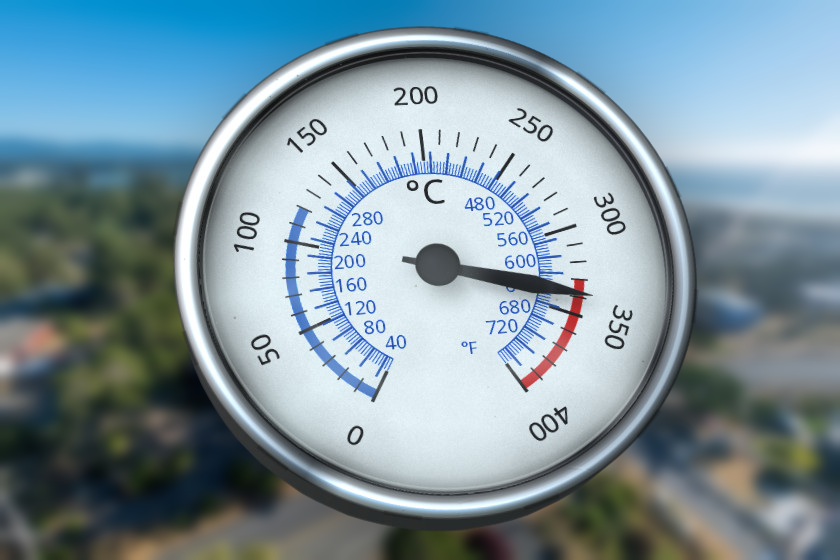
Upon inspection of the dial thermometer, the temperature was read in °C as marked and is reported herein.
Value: 340 °C
